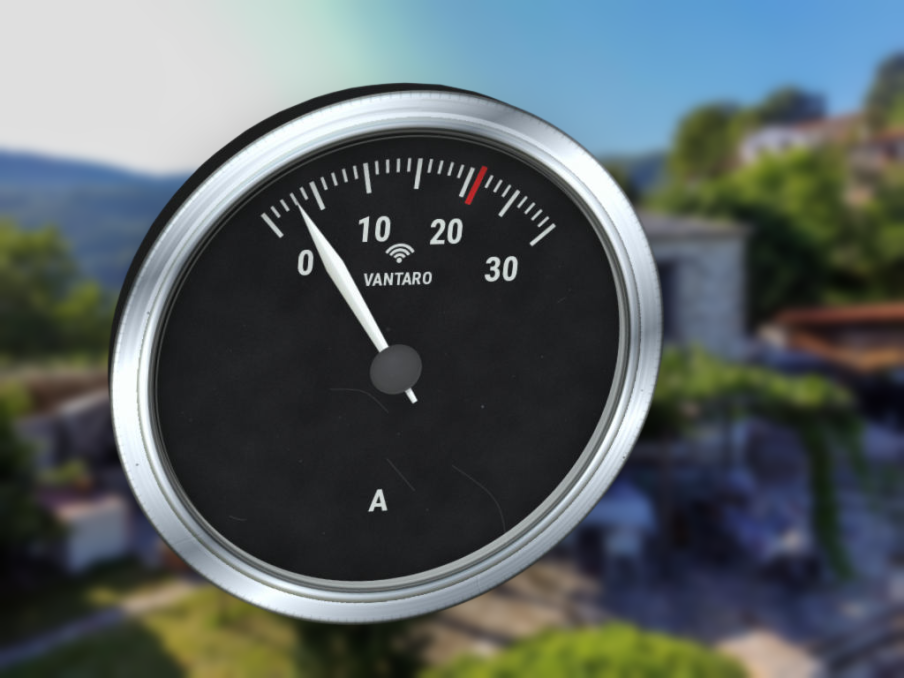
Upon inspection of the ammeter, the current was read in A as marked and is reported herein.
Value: 3 A
